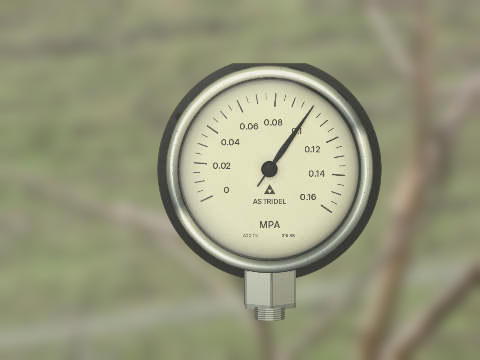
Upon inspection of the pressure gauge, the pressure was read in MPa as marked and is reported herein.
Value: 0.1 MPa
